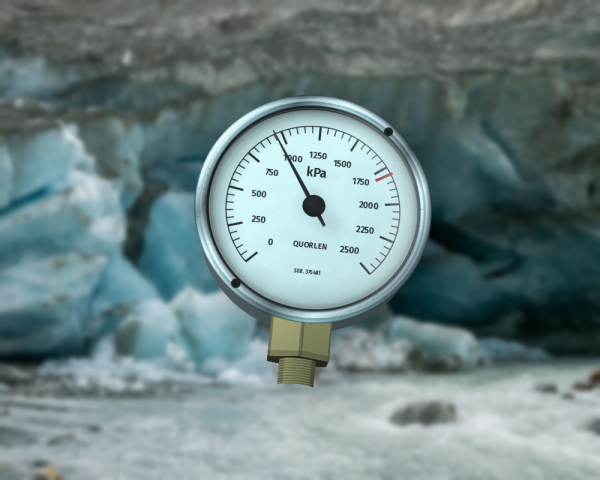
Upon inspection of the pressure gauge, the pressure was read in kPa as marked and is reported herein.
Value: 950 kPa
